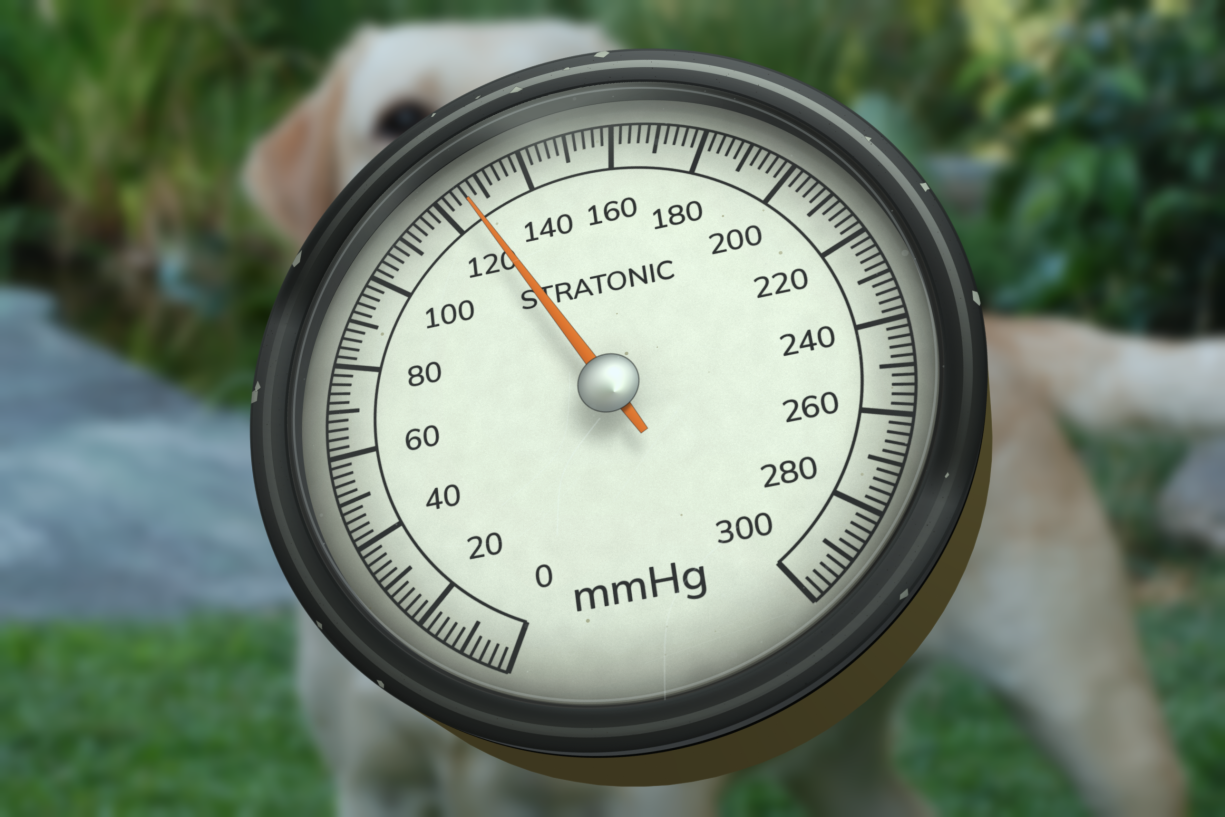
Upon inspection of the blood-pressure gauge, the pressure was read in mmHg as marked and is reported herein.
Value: 126 mmHg
